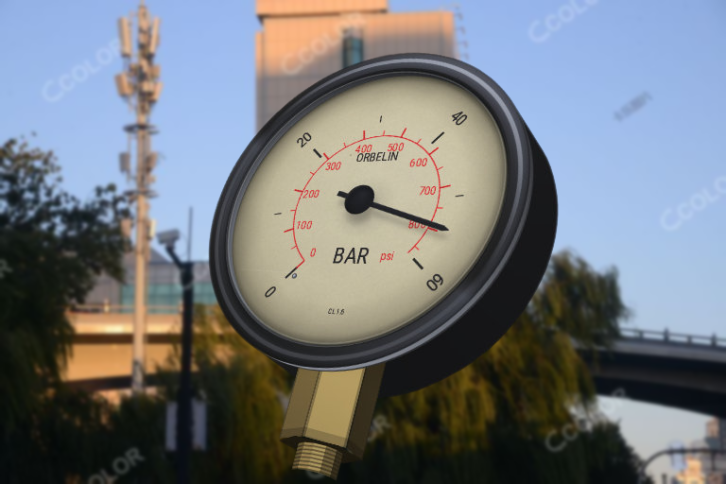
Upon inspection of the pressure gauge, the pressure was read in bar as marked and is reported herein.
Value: 55 bar
